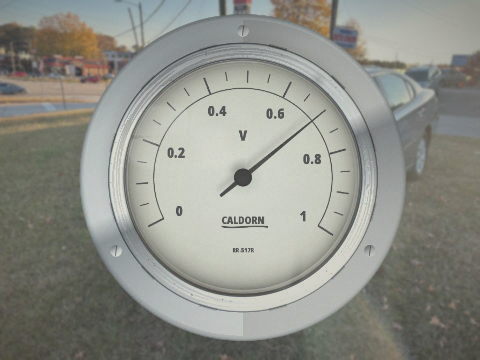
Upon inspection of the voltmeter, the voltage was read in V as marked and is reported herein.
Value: 0.7 V
